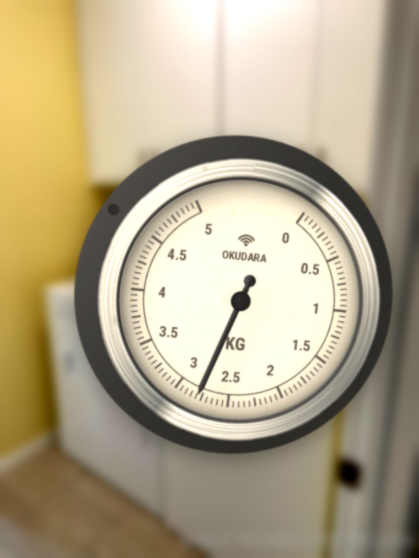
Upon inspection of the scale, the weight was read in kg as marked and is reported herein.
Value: 2.8 kg
